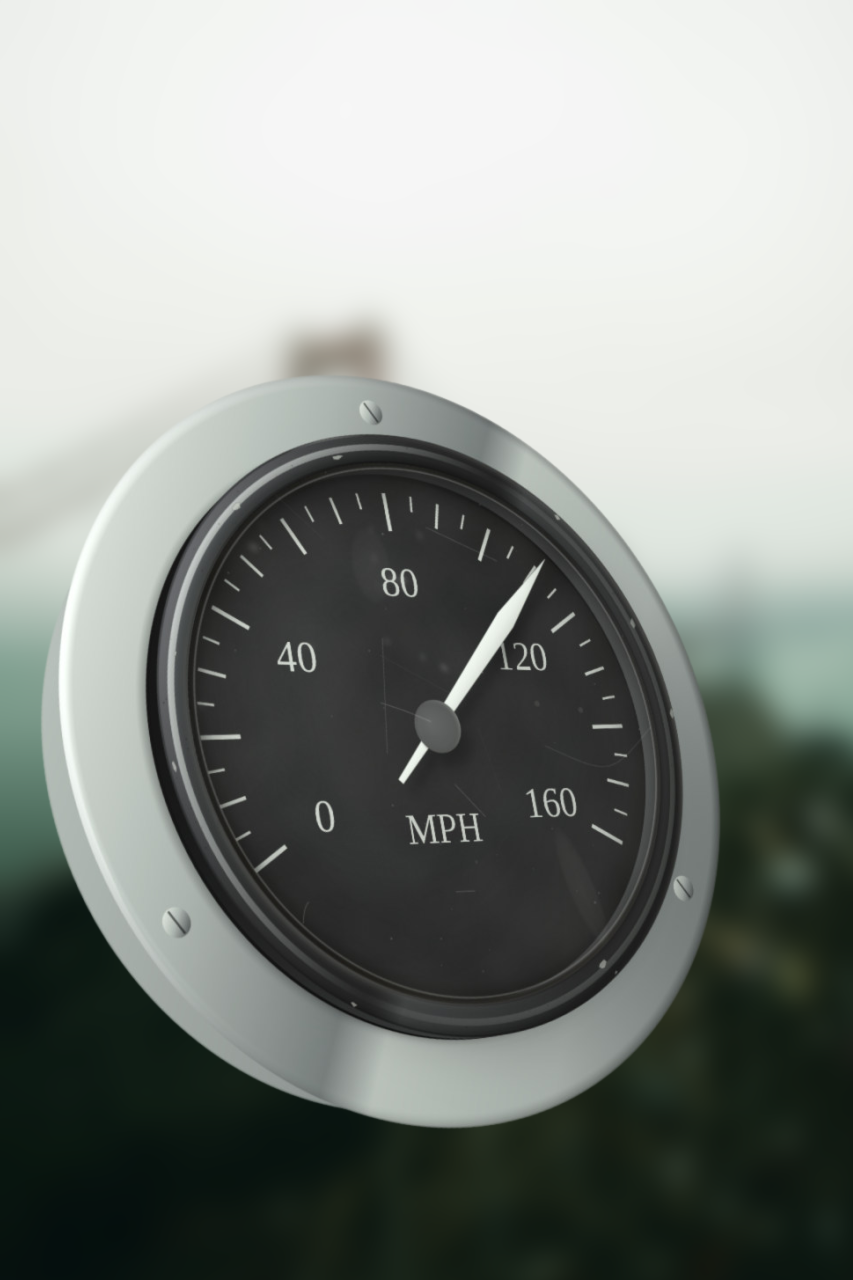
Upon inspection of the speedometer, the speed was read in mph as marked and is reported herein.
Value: 110 mph
